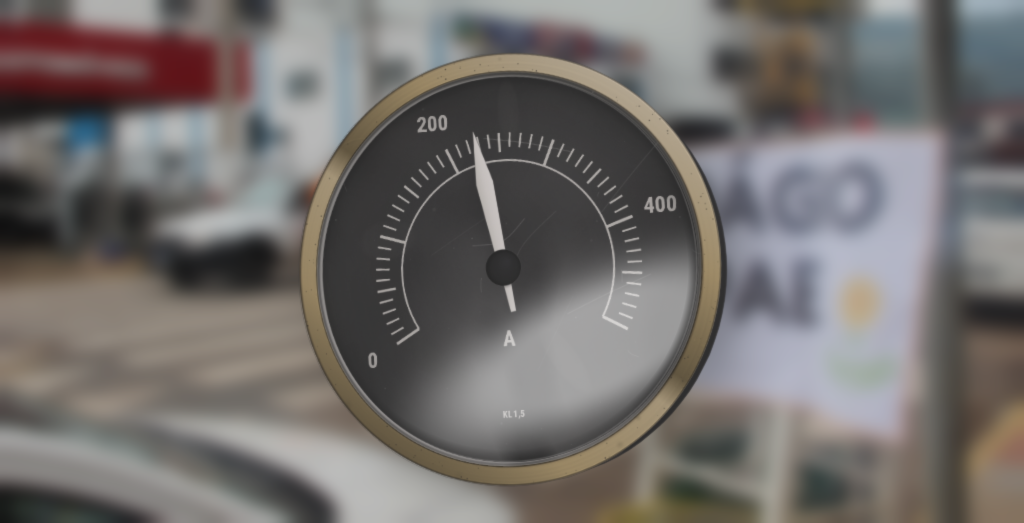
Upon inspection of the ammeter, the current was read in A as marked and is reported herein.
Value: 230 A
